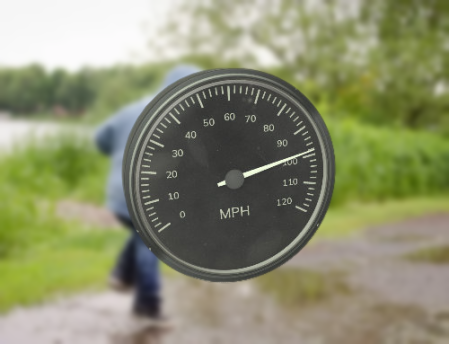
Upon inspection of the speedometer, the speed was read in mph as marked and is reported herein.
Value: 98 mph
